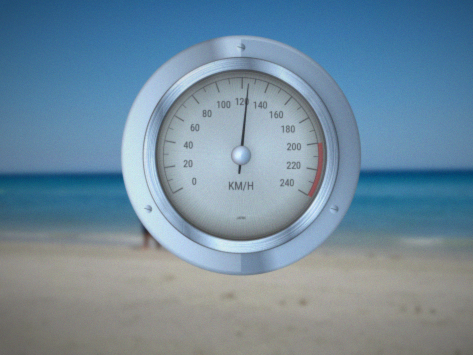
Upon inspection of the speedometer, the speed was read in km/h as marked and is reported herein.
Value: 125 km/h
